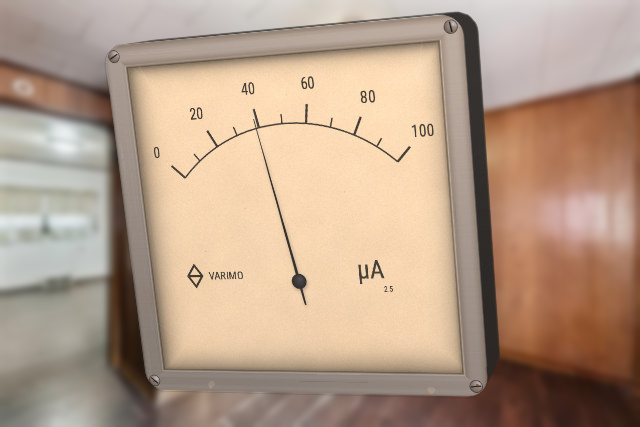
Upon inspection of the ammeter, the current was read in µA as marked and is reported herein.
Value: 40 µA
